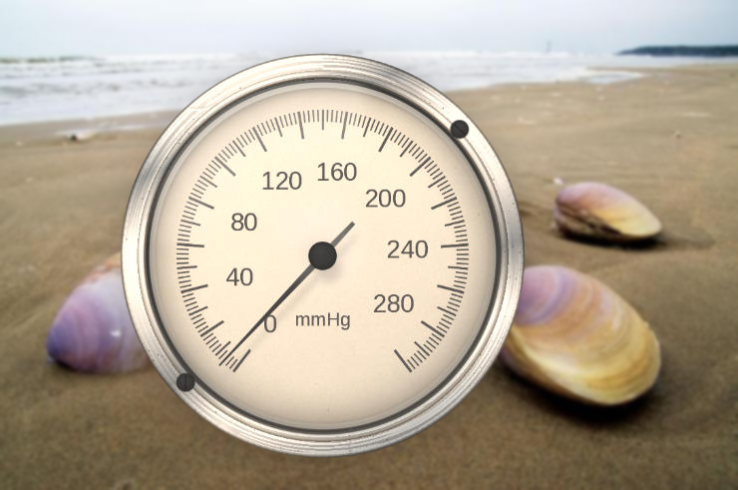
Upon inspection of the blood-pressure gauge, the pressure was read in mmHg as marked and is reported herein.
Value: 6 mmHg
